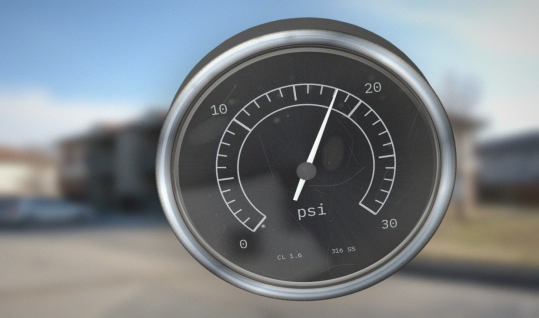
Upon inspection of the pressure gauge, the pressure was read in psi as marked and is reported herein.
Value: 18 psi
